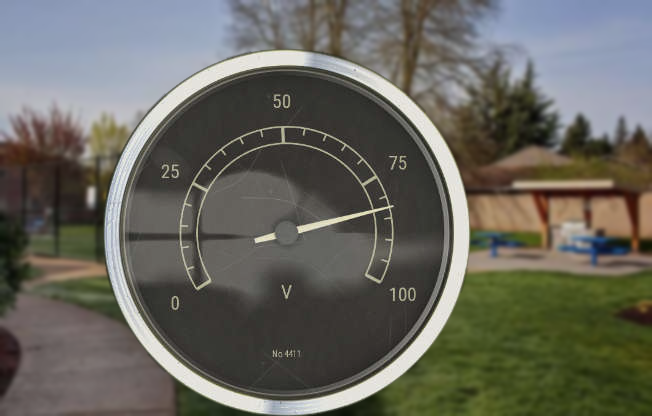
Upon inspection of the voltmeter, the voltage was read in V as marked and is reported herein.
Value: 82.5 V
